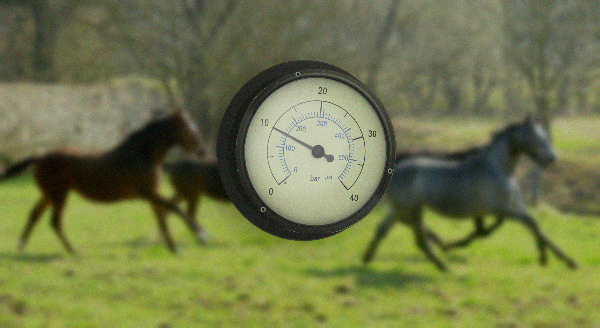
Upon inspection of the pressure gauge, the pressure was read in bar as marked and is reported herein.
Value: 10 bar
